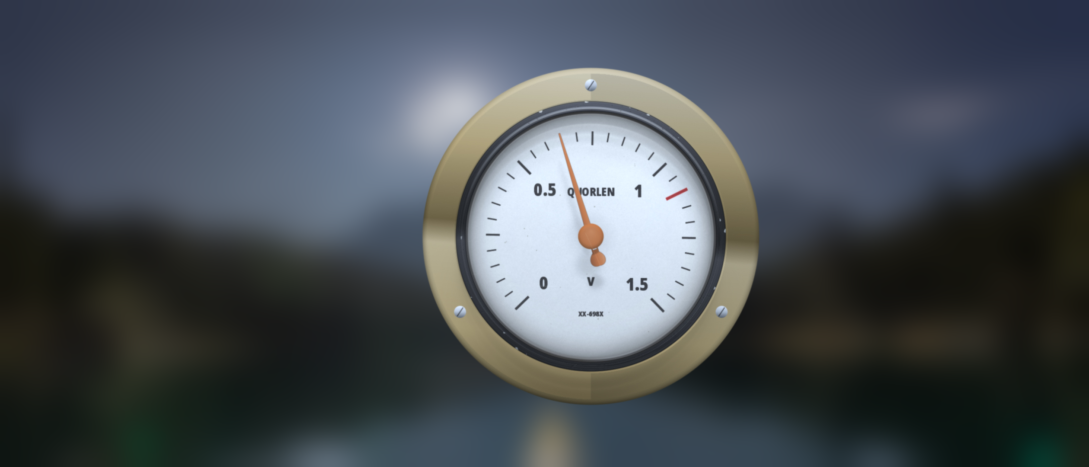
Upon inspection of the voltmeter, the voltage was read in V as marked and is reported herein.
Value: 0.65 V
